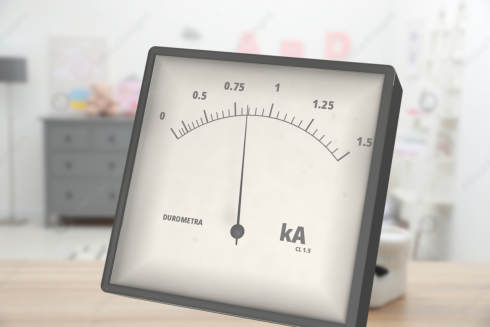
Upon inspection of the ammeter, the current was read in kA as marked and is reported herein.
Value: 0.85 kA
